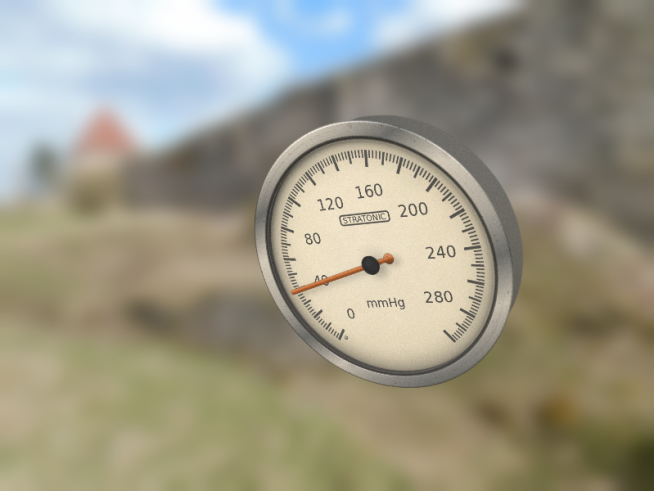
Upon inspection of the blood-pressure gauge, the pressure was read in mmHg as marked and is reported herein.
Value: 40 mmHg
